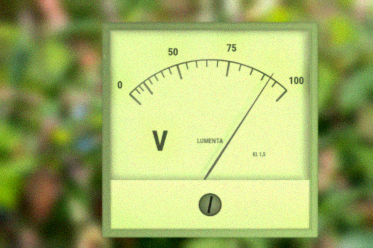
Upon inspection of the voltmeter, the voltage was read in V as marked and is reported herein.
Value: 92.5 V
